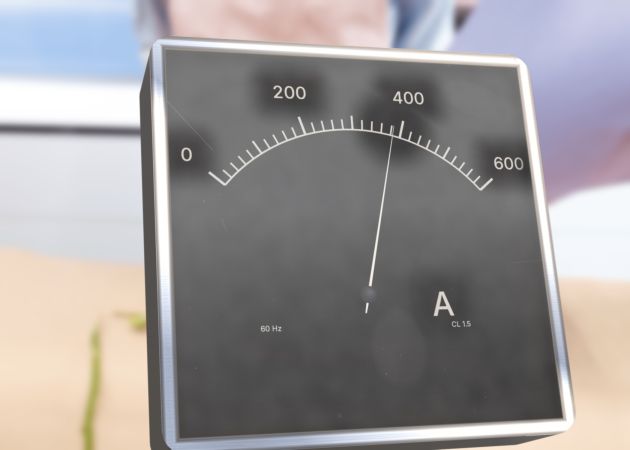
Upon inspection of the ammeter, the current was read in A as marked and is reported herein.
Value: 380 A
